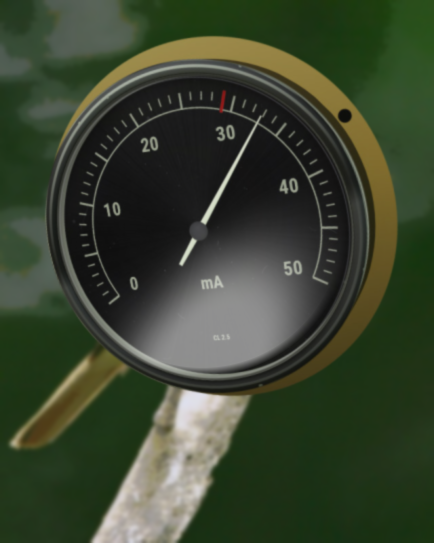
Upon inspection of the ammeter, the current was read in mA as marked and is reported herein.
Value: 33 mA
